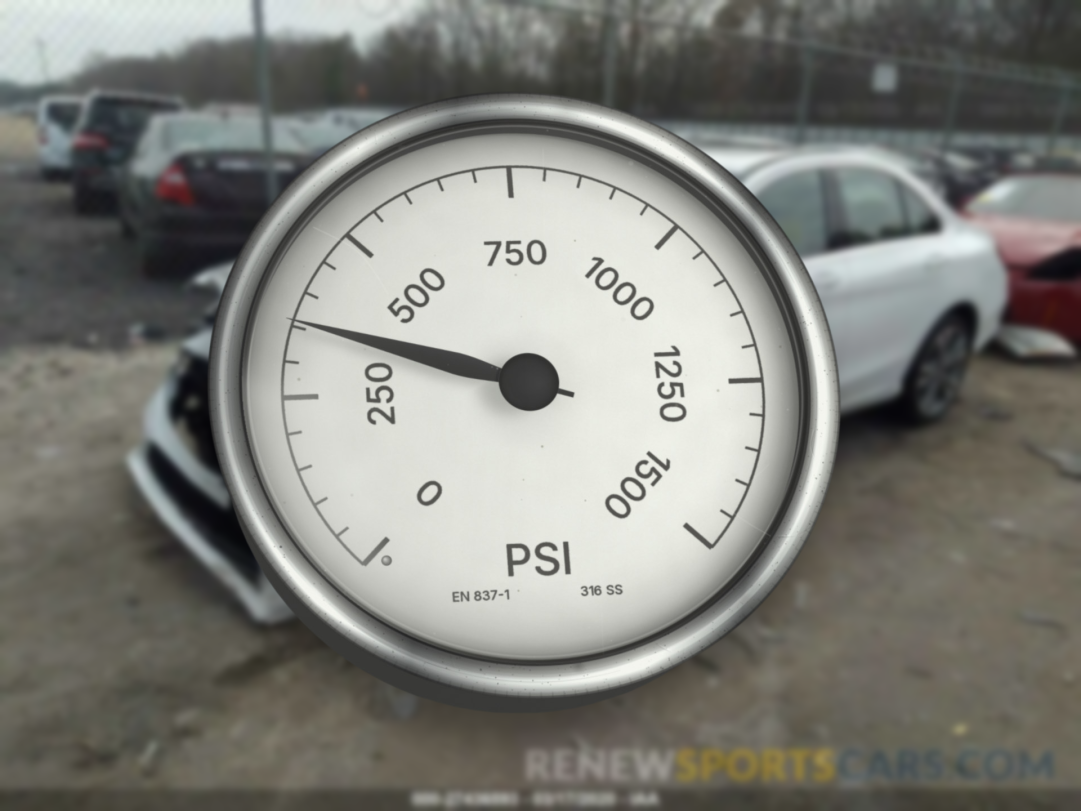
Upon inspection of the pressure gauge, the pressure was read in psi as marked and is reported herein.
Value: 350 psi
